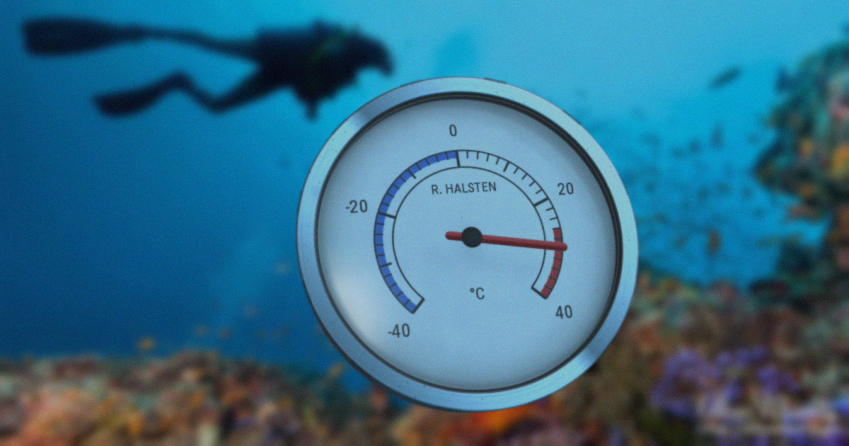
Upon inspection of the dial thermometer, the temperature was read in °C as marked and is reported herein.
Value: 30 °C
